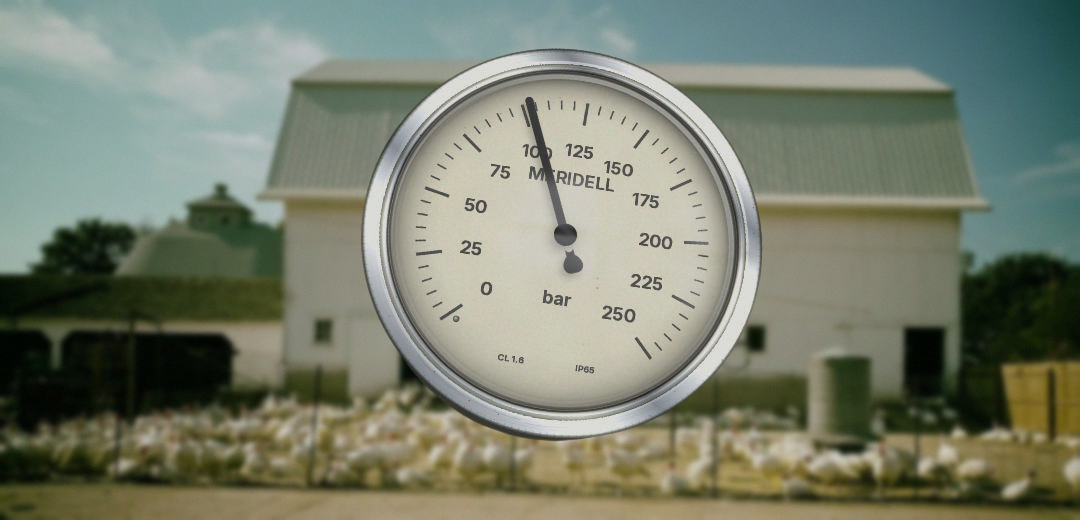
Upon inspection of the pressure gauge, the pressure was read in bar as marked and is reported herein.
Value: 102.5 bar
